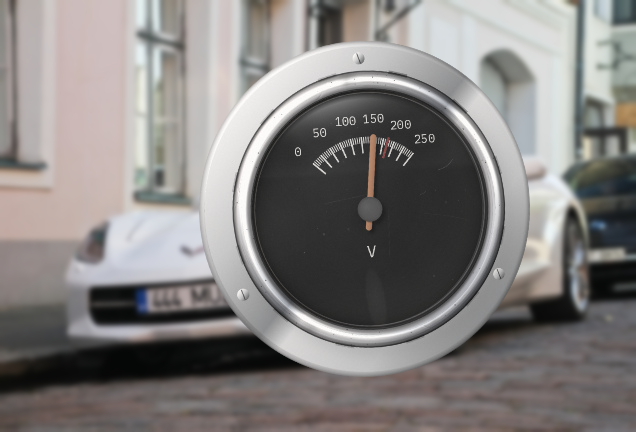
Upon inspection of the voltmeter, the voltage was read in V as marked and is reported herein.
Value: 150 V
